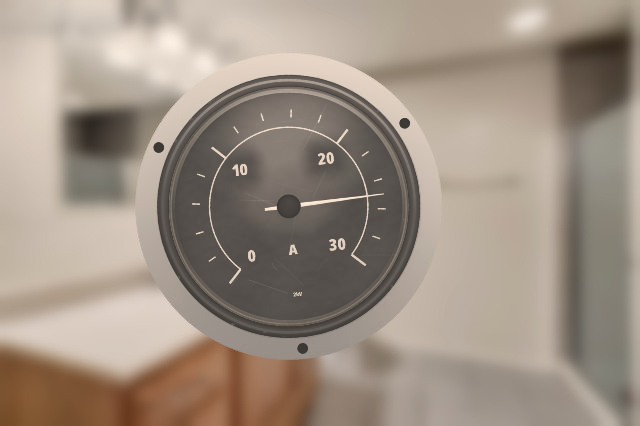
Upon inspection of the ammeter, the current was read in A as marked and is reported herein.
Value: 25 A
